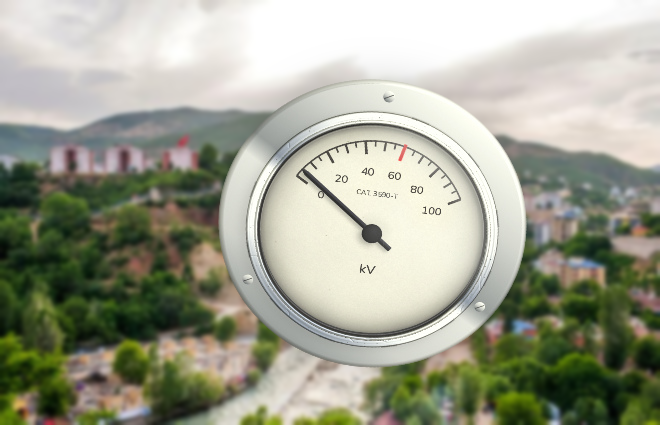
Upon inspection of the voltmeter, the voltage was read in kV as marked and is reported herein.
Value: 5 kV
